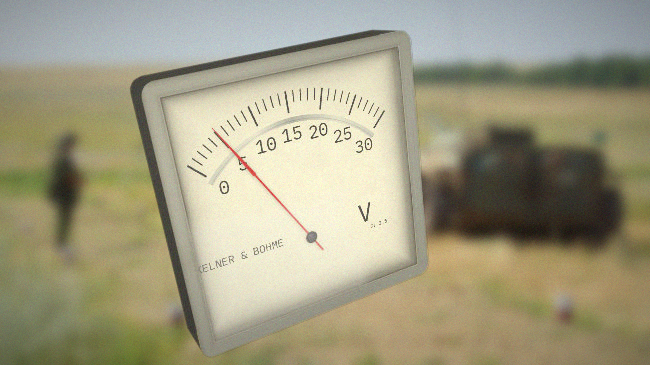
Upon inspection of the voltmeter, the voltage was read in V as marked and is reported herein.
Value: 5 V
